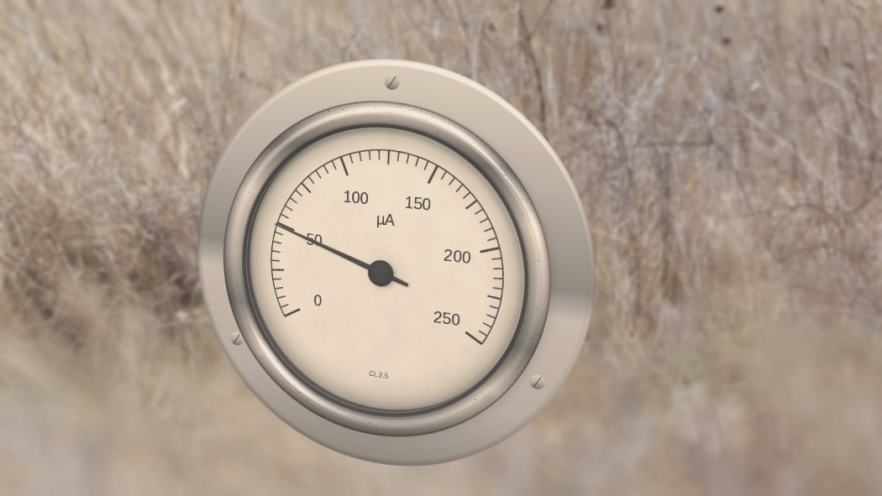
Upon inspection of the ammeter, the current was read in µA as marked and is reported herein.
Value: 50 µA
